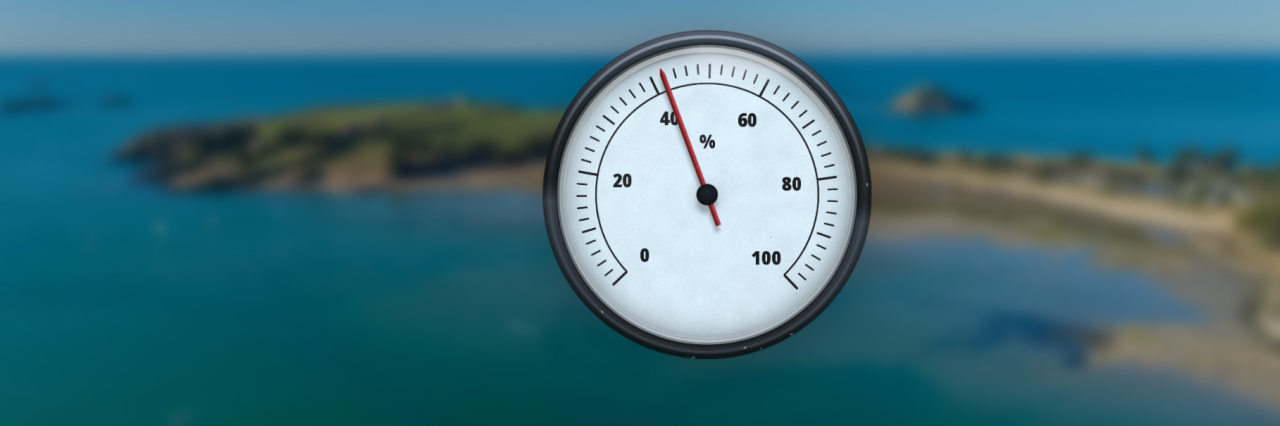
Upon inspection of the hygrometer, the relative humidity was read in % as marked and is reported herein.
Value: 42 %
